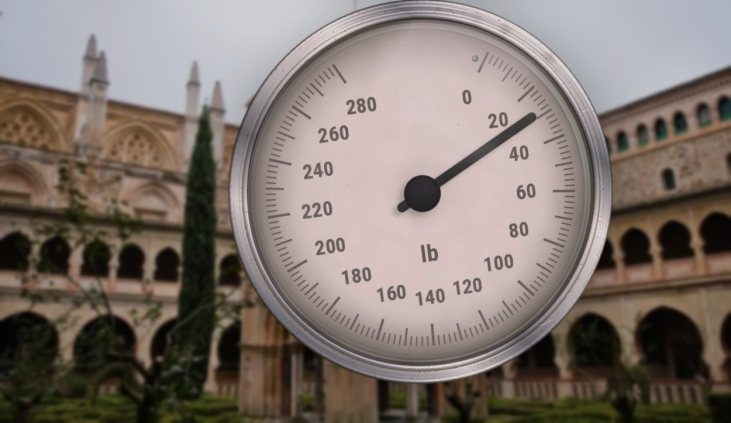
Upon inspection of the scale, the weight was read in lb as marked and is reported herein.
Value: 28 lb
